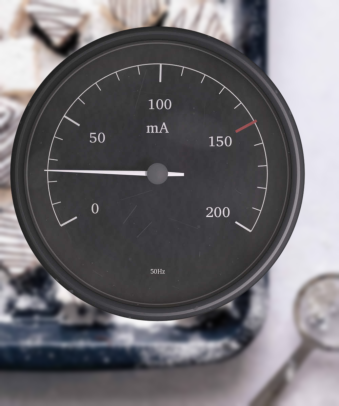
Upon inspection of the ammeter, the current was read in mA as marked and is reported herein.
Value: 25 mA
